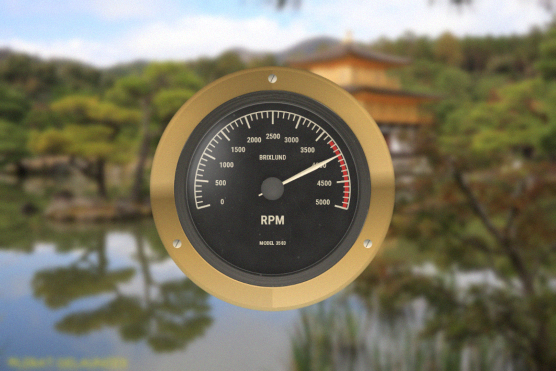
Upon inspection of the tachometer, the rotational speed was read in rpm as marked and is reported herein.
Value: 4000 rpm
